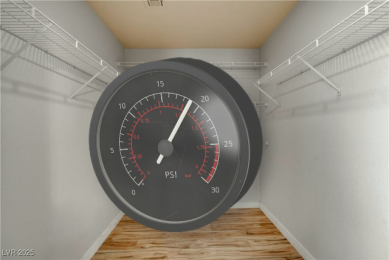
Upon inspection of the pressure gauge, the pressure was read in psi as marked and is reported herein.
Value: 19 psi
